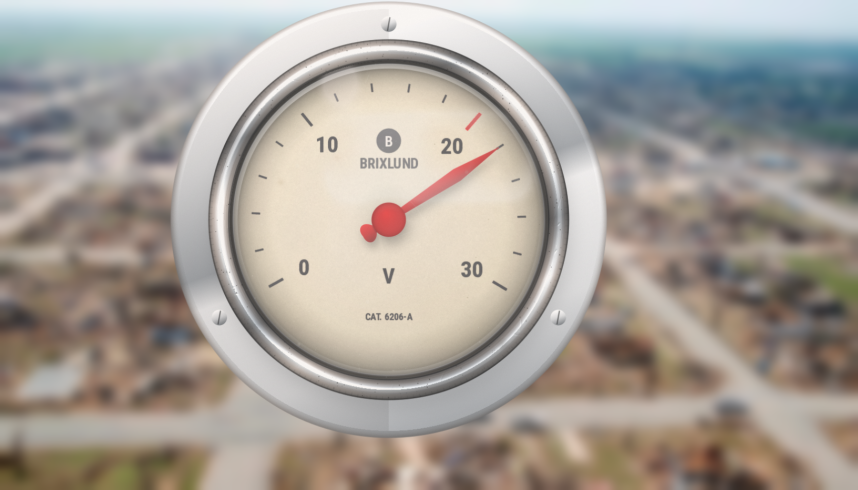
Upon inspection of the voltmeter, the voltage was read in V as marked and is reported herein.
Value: 22 V
